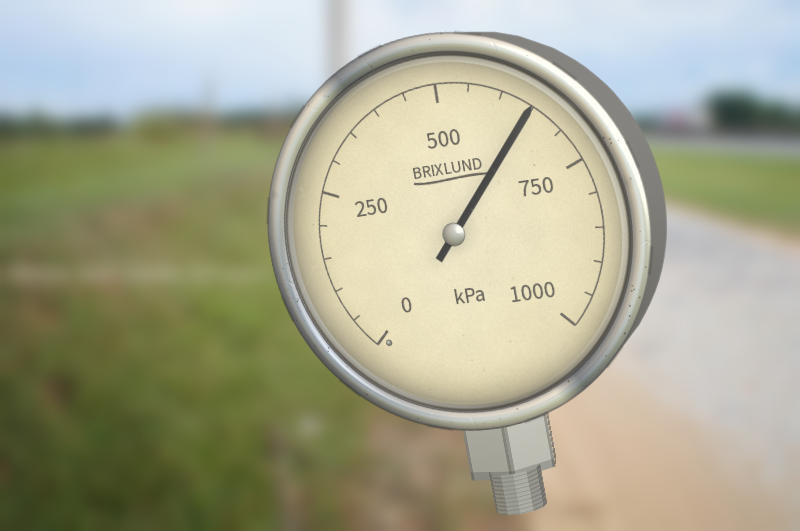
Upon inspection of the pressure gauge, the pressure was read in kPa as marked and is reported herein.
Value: 650 kPa
